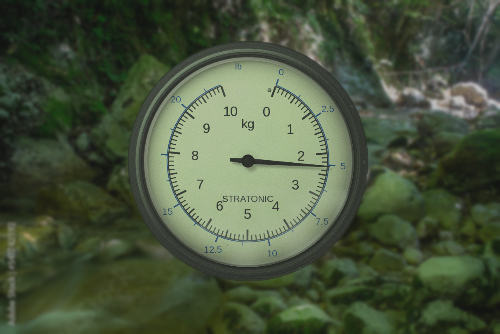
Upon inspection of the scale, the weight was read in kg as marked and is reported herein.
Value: 2.3 kg
